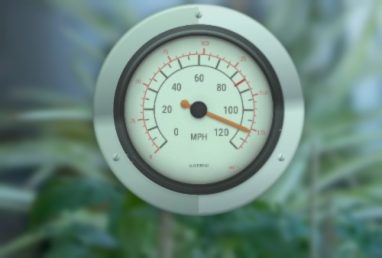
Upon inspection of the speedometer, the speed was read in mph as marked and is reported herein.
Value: 110 mph
